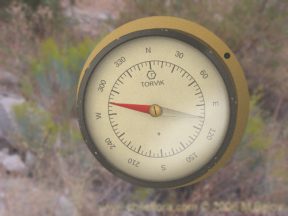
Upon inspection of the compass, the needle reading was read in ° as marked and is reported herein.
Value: 285 °
